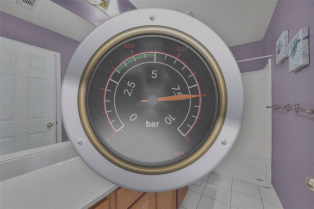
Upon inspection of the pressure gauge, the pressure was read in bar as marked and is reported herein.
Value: 8 bar
